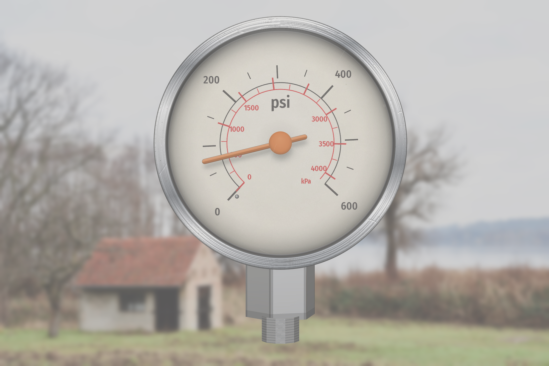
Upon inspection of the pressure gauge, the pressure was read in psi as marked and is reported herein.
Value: 75 psi
